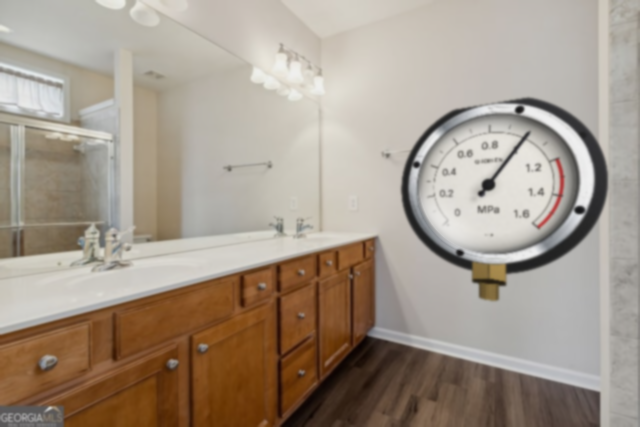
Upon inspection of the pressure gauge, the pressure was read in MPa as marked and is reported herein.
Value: 1 MPa
